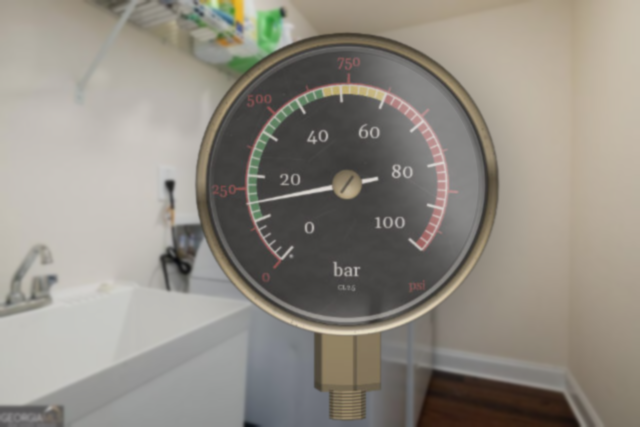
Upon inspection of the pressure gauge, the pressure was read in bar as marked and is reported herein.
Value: 14 bar
